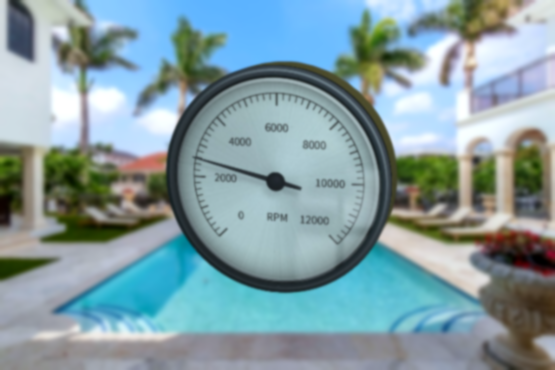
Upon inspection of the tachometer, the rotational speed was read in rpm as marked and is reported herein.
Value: 2600 rpm
